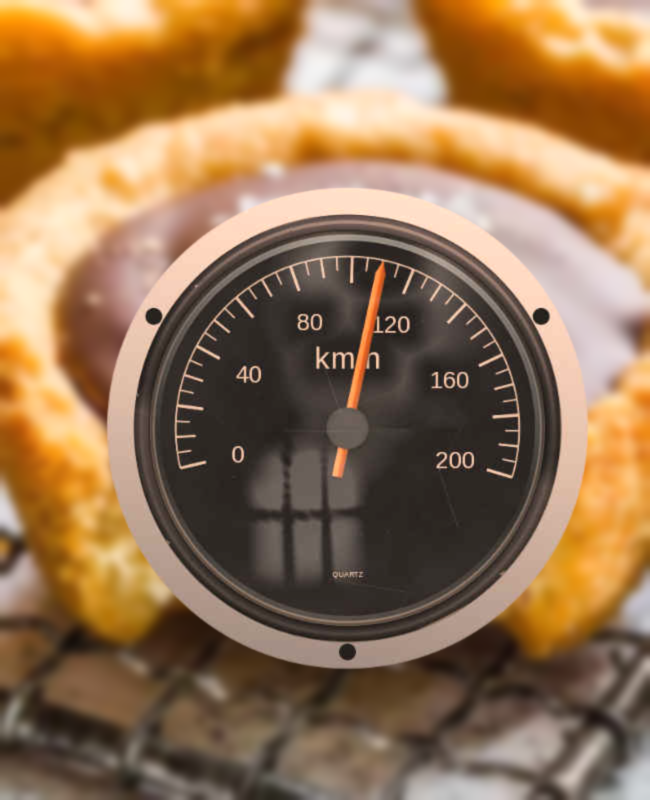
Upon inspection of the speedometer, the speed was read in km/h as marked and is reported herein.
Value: 110 km/h
